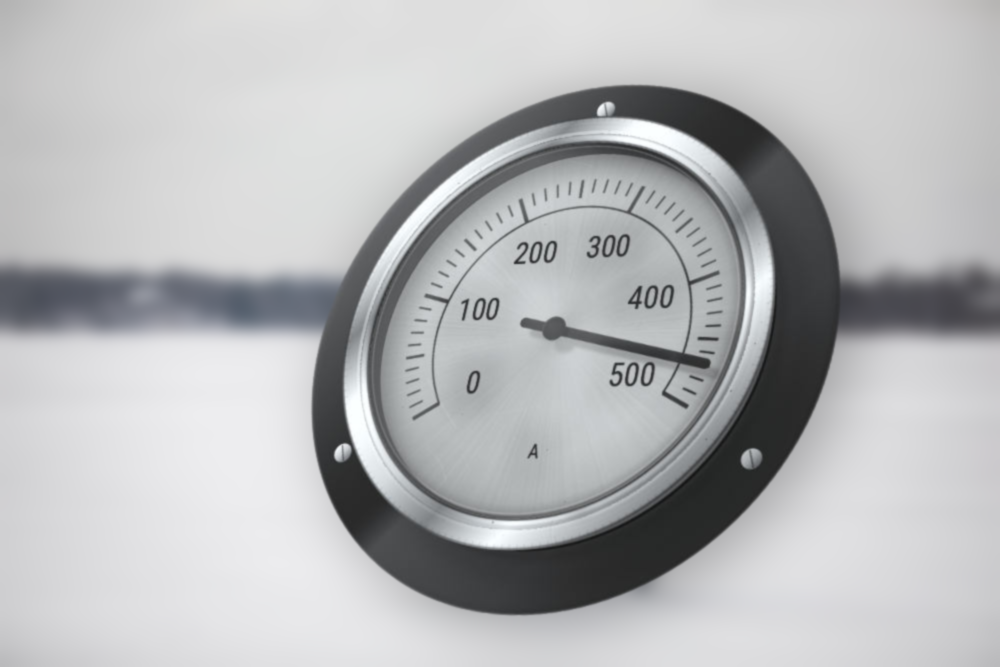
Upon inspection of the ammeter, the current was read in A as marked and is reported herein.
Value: 470 A
